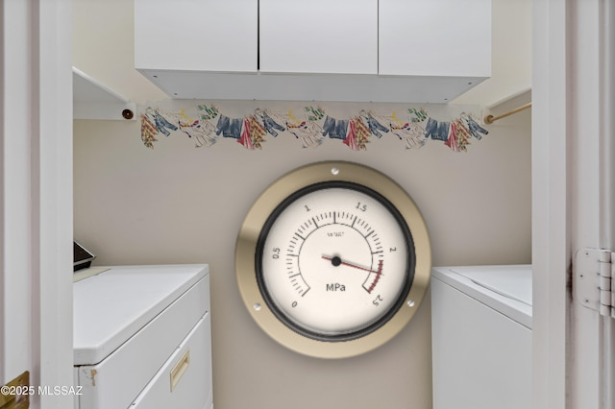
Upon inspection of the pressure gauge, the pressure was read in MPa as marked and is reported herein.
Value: 2.25 MPa
